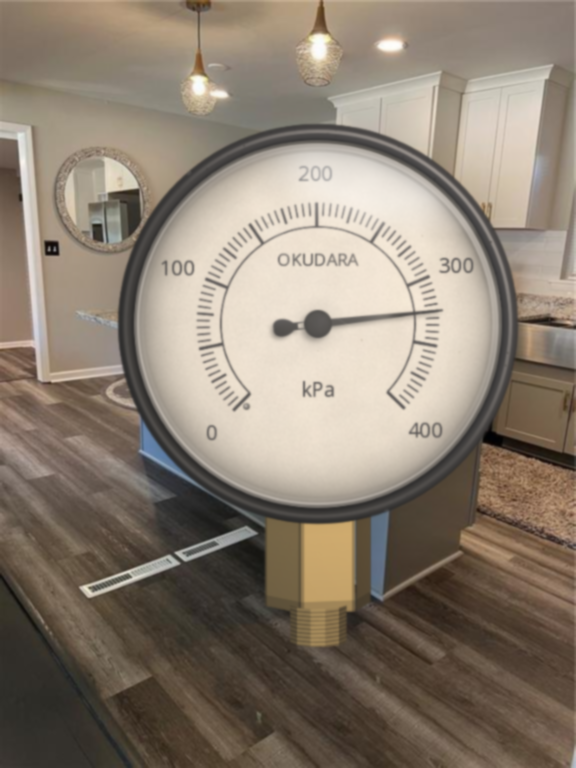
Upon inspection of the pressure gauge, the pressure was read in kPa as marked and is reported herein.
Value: 325 kPa
